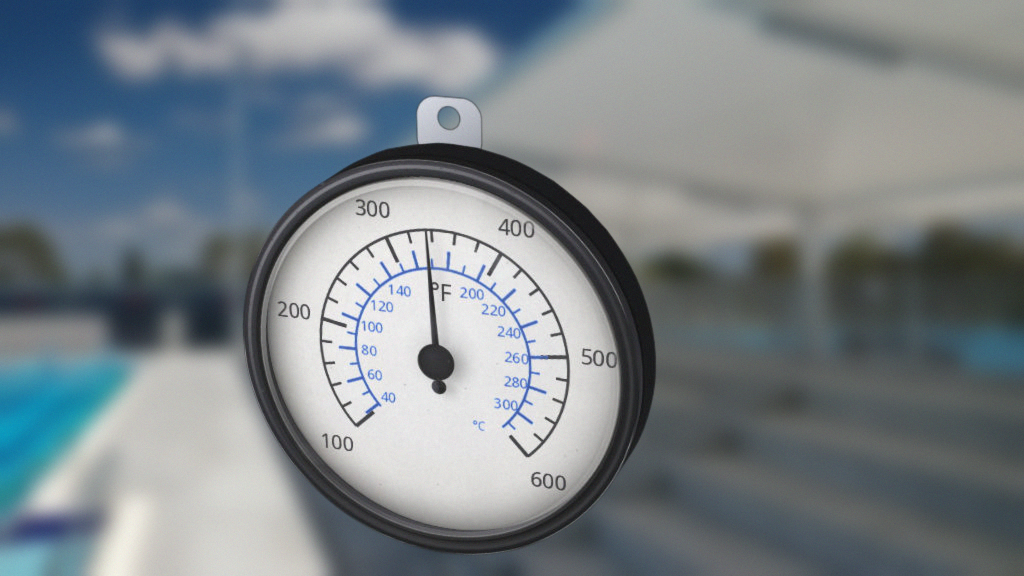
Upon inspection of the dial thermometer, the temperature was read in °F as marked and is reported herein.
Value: 340 °F
